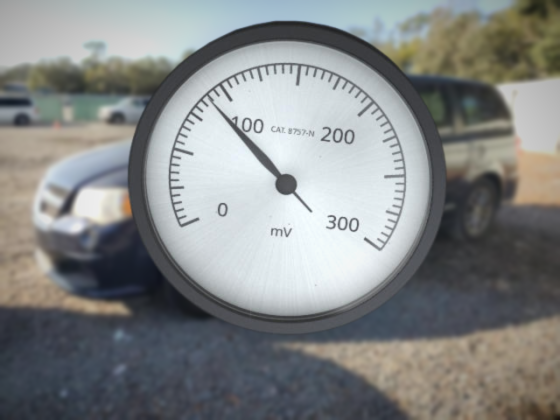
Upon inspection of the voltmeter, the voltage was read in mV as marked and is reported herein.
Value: 90 mV
